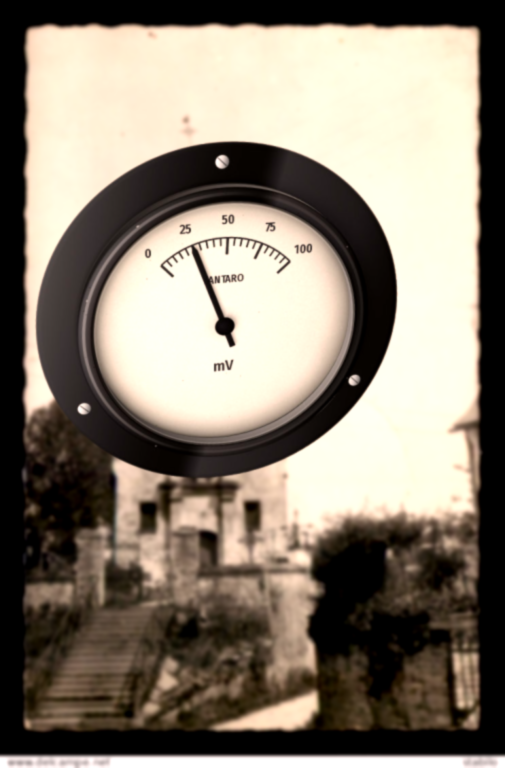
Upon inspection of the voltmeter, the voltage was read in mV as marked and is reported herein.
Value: 25 mV
